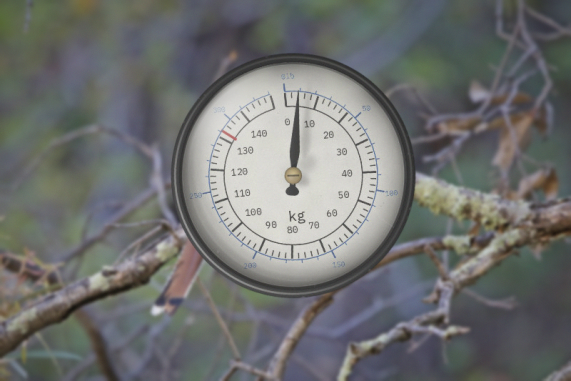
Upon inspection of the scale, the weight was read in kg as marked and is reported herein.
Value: 4 kg
